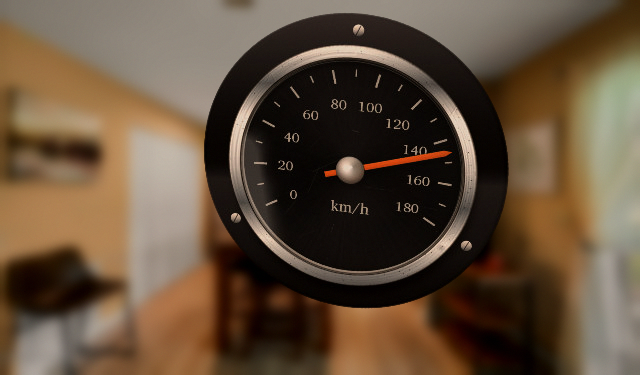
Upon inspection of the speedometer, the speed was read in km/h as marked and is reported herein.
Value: 145 km/h
